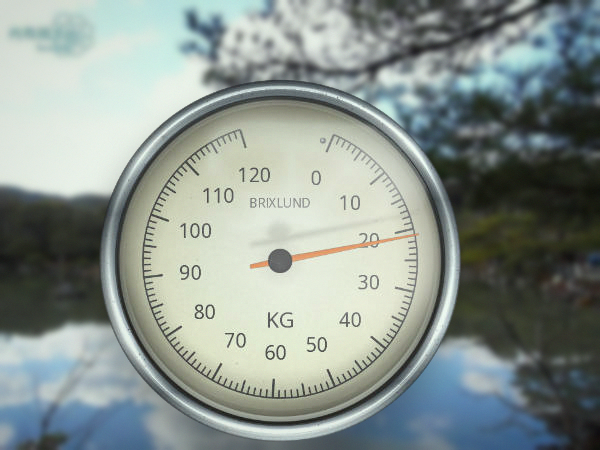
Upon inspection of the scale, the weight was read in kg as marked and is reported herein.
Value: 21 kg
